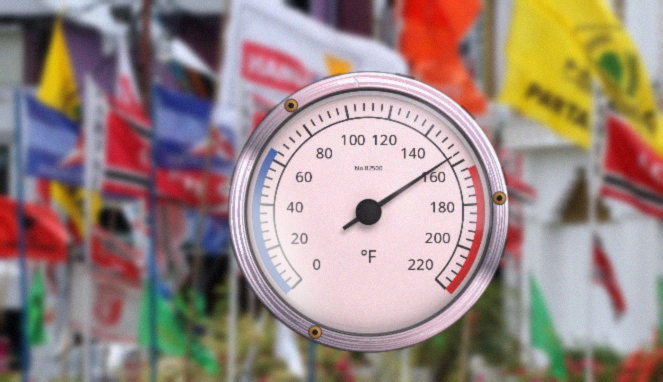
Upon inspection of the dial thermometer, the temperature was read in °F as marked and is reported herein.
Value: 156 °F
